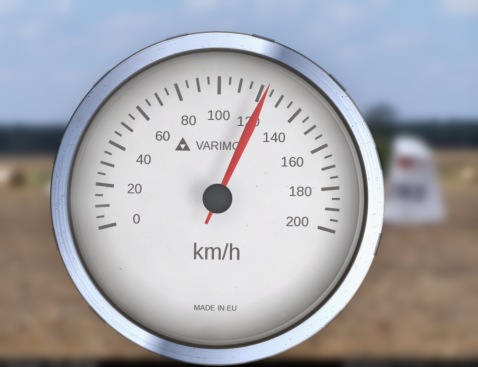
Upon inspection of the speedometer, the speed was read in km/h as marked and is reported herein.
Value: 122.5 km/h
